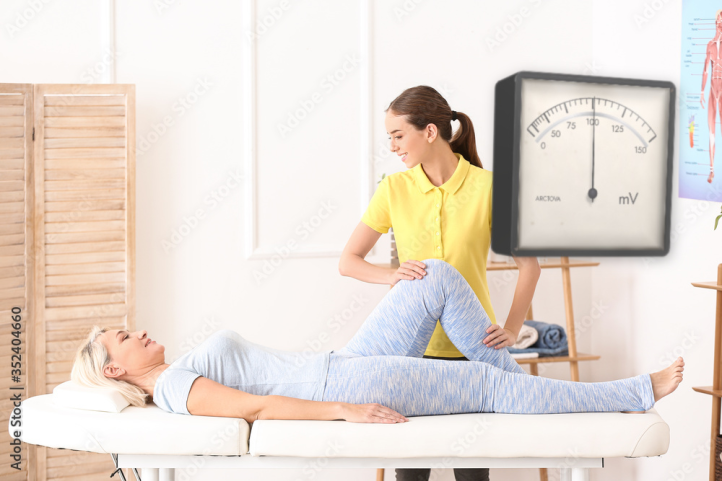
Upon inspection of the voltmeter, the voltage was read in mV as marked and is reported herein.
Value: 100 mV
